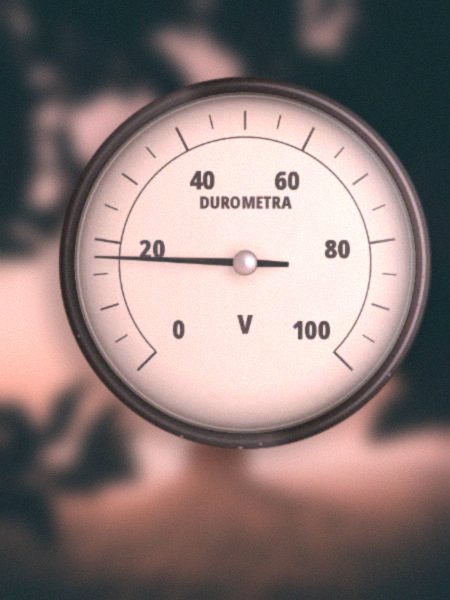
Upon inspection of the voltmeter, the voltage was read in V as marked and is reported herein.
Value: 17.5 V
